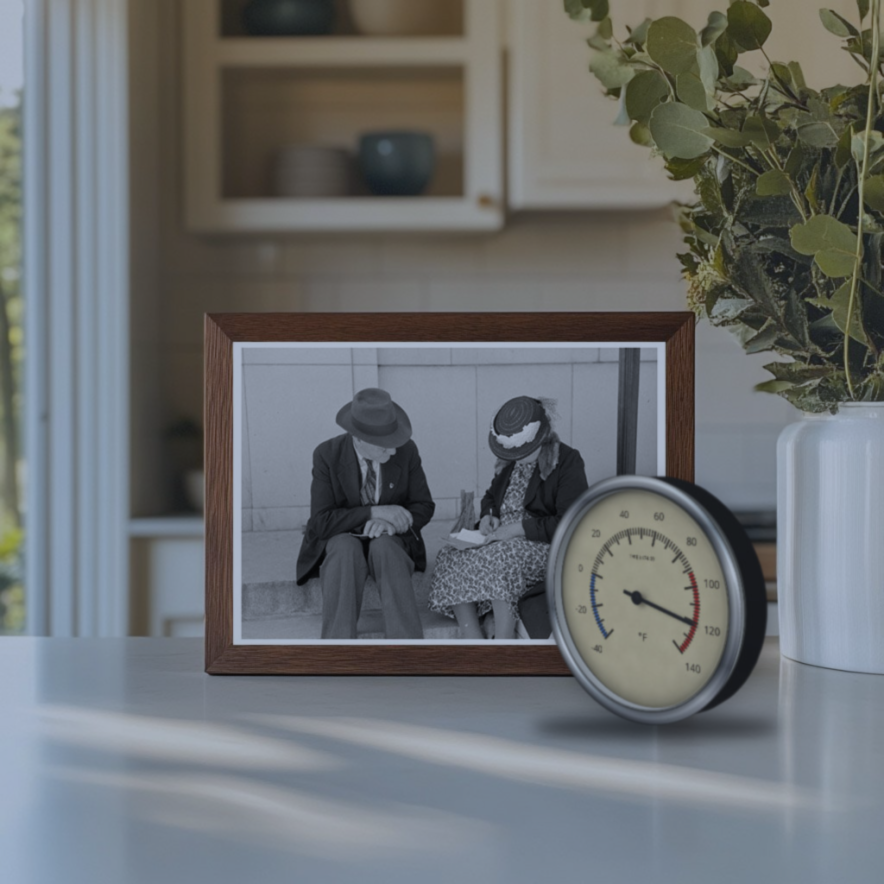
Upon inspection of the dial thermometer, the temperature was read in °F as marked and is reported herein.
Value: 120 °F
